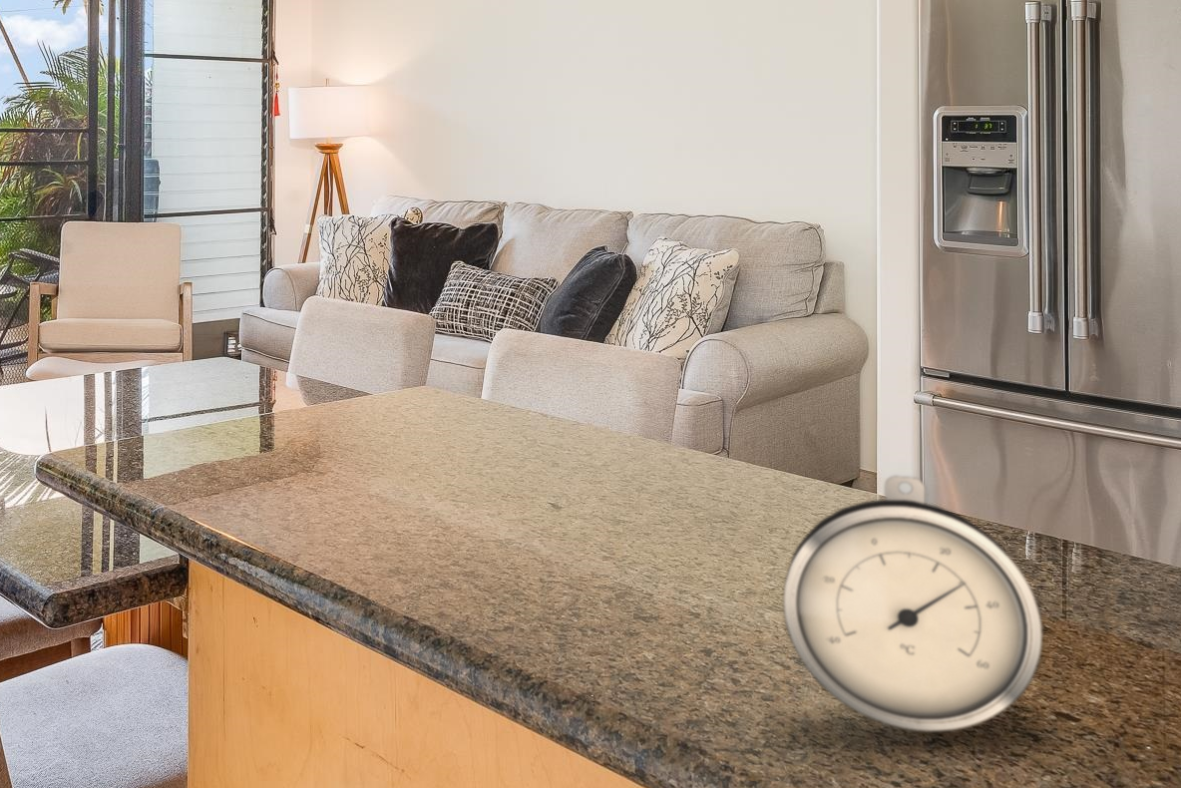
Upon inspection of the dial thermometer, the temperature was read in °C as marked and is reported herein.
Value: 30 °C
